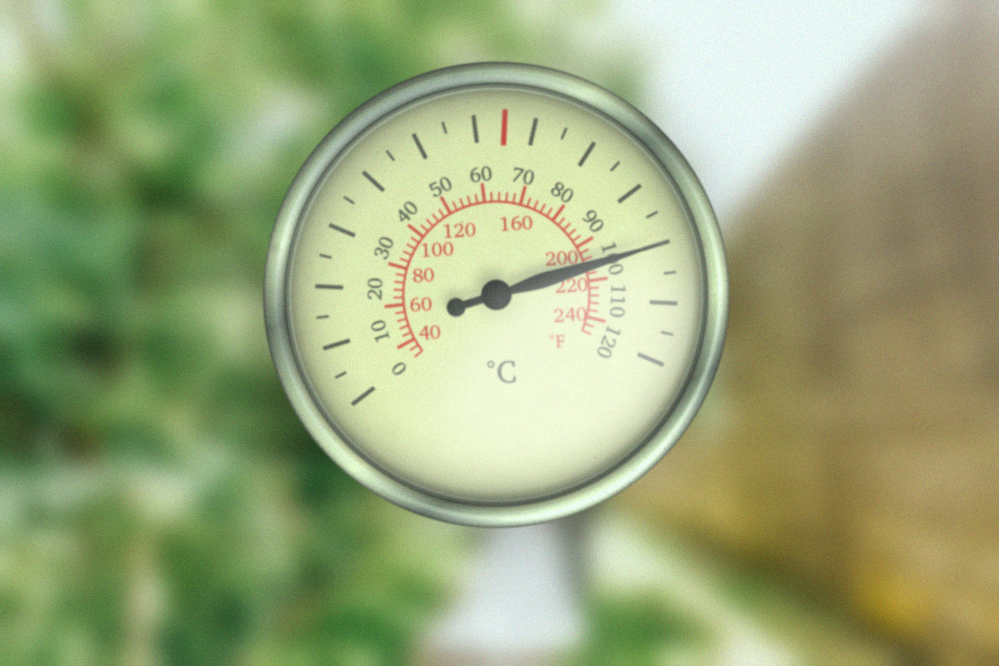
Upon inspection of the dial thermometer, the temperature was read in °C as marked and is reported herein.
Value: 100 °C
